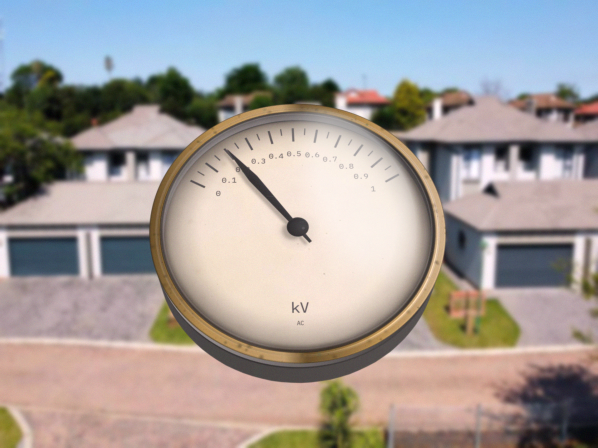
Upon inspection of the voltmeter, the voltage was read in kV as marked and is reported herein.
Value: 0.2 kV
